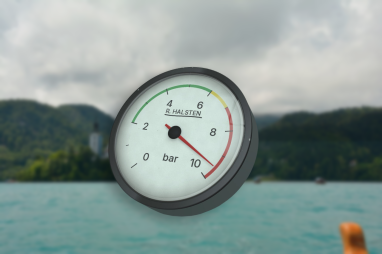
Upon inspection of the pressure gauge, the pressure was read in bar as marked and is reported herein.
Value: 9.5 bar
